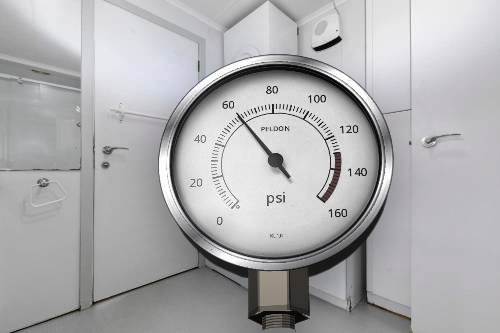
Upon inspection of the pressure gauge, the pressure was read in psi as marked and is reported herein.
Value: 60 psi
